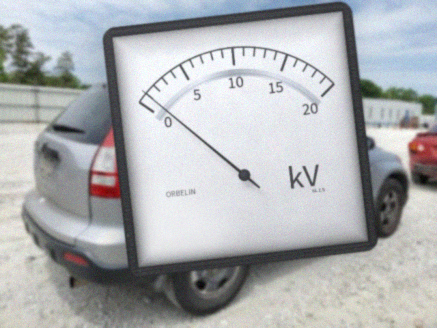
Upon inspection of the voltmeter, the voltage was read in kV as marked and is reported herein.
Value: 1 kV
